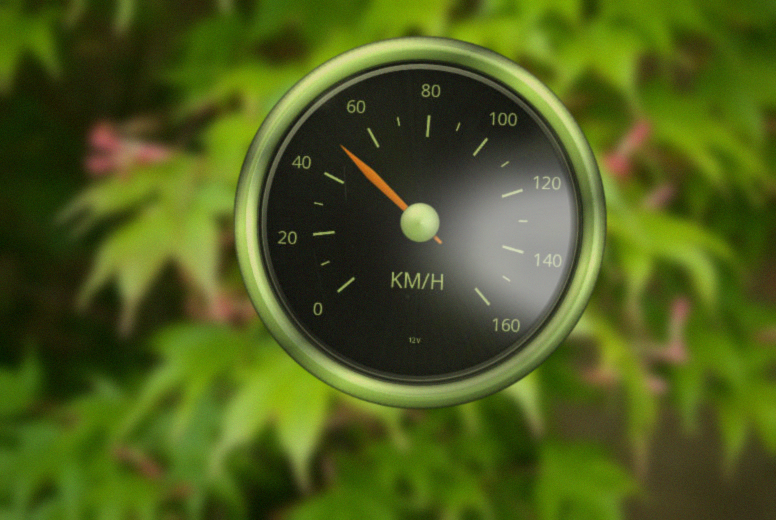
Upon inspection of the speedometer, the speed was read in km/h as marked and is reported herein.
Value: 50 km/h
